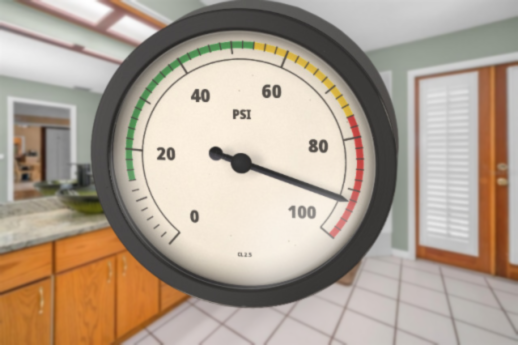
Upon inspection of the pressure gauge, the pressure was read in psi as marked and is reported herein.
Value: 92 psi
